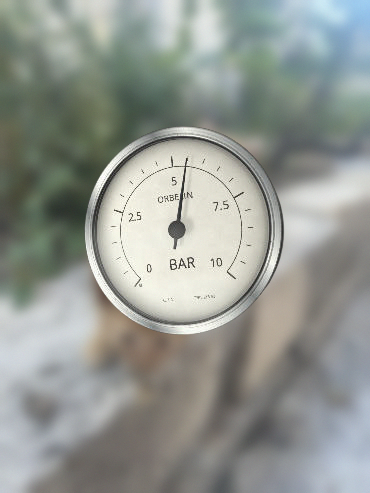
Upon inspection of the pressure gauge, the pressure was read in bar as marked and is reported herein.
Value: 5.5 bar
